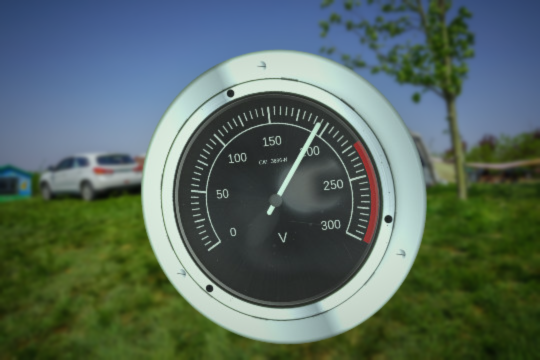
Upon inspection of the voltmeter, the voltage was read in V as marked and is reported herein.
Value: 195 V
